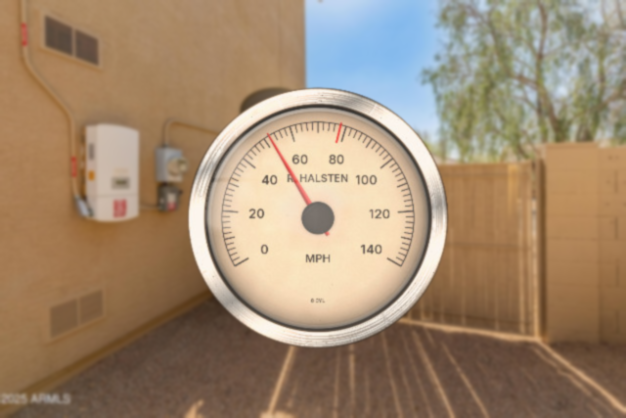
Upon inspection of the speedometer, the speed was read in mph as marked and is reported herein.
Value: 52 mph
